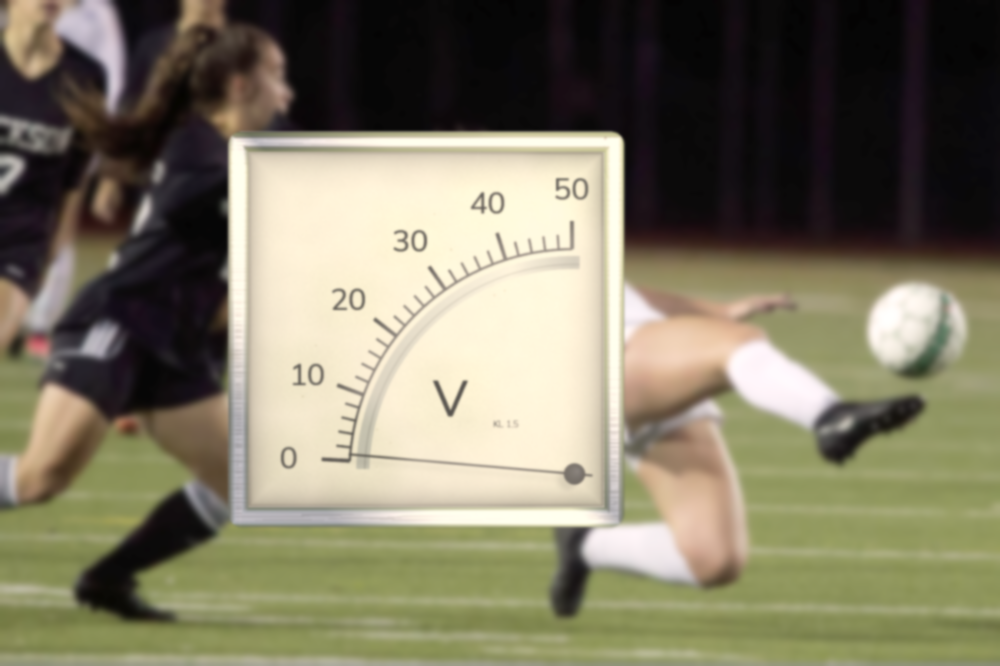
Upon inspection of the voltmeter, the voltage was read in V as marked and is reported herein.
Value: 1 V
